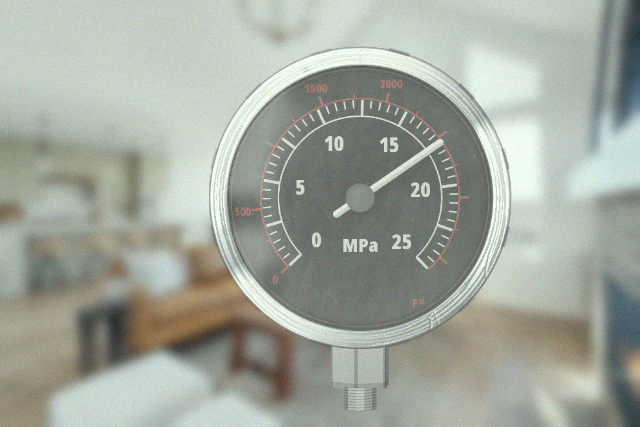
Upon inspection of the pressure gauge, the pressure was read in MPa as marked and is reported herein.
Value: 17.5 MPa
